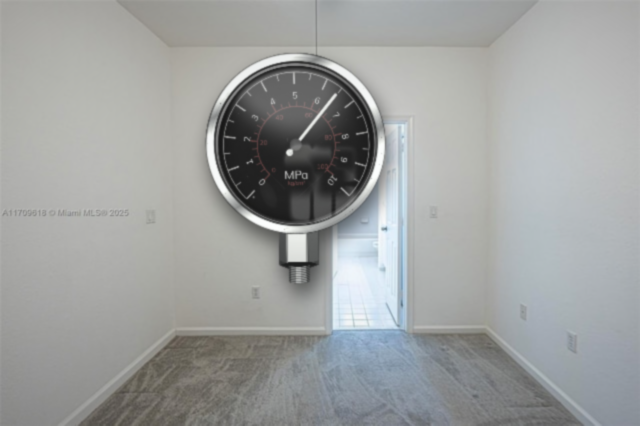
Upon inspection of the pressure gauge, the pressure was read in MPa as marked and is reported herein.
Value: 6.5 MPa
